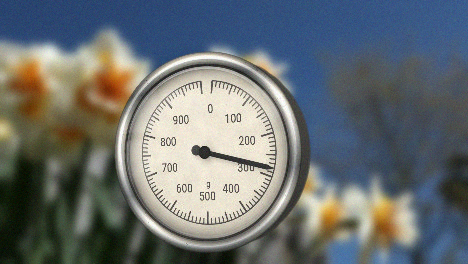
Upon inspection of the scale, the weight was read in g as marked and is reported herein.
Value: 280 g
